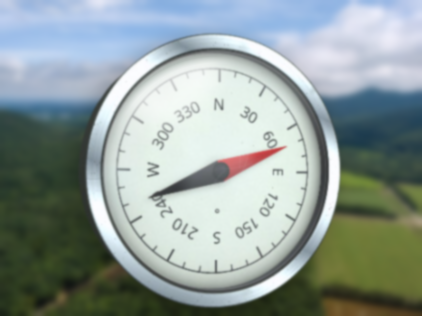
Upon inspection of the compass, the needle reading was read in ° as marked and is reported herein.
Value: 70 °
